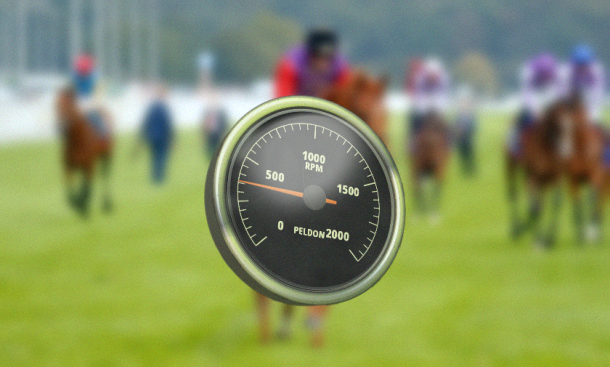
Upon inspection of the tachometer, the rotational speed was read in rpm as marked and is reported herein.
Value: 350 rpm
